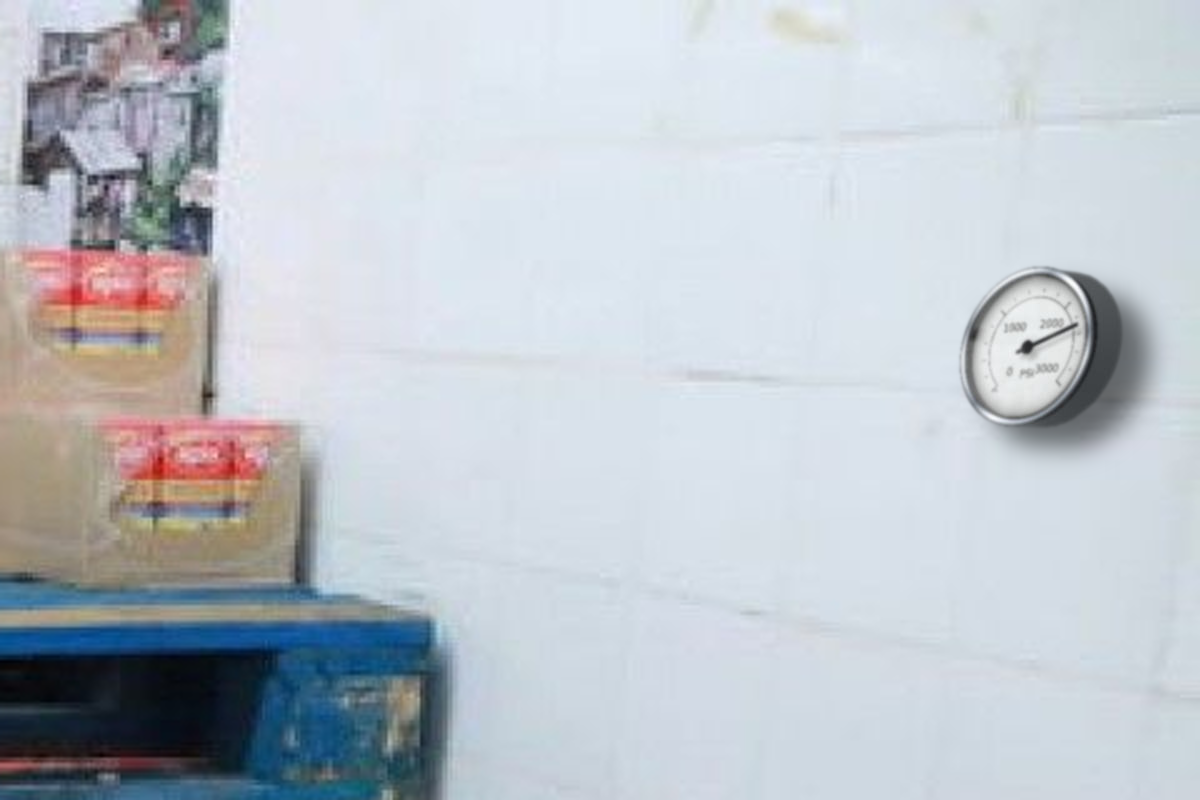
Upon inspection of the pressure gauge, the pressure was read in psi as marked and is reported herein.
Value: 2300 psi
